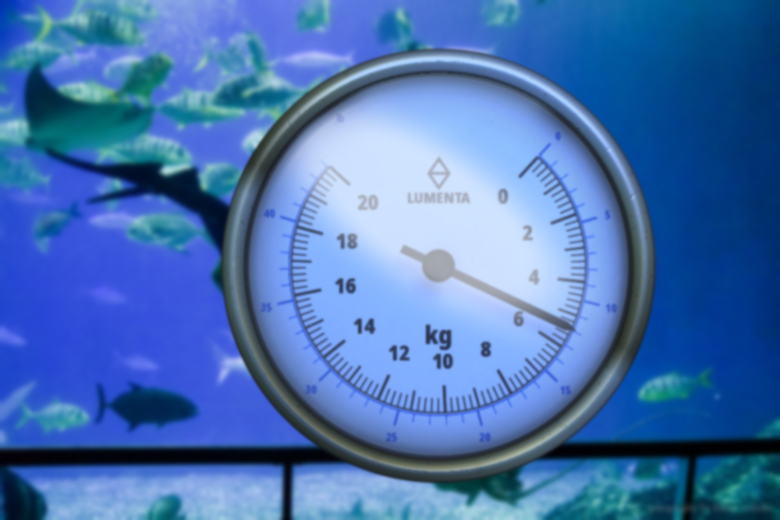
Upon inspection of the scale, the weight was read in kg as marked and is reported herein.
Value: 5.4 kg
